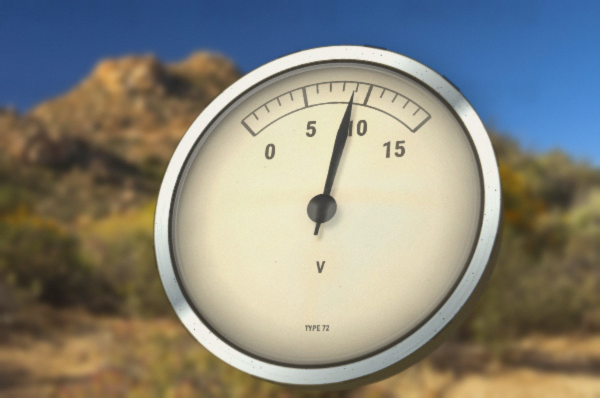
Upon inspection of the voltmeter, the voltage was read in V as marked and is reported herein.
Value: 9 V
